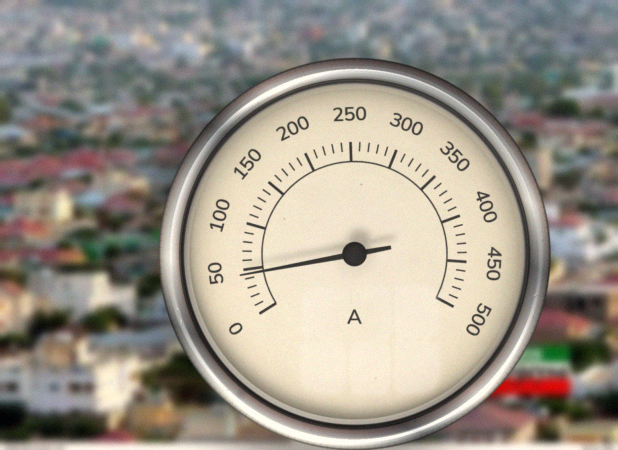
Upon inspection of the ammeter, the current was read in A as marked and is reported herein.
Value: 45 A
